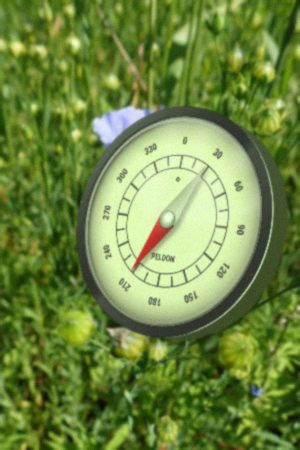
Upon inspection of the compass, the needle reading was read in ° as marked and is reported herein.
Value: 210 °
